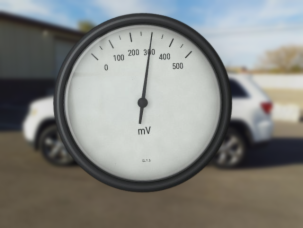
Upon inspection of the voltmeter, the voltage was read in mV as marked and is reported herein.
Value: 300 mV
